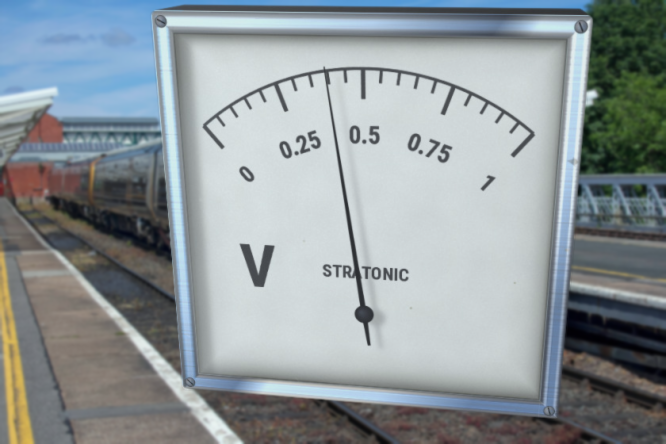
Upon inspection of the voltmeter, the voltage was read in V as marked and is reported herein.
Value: 0.4 V
